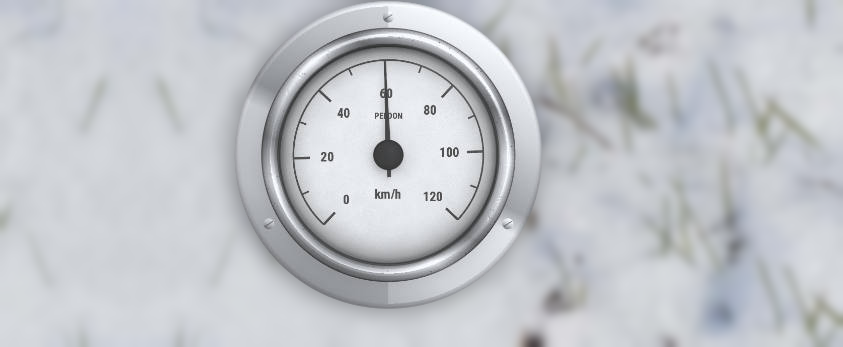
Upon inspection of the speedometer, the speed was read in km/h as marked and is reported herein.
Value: 60 km/h
